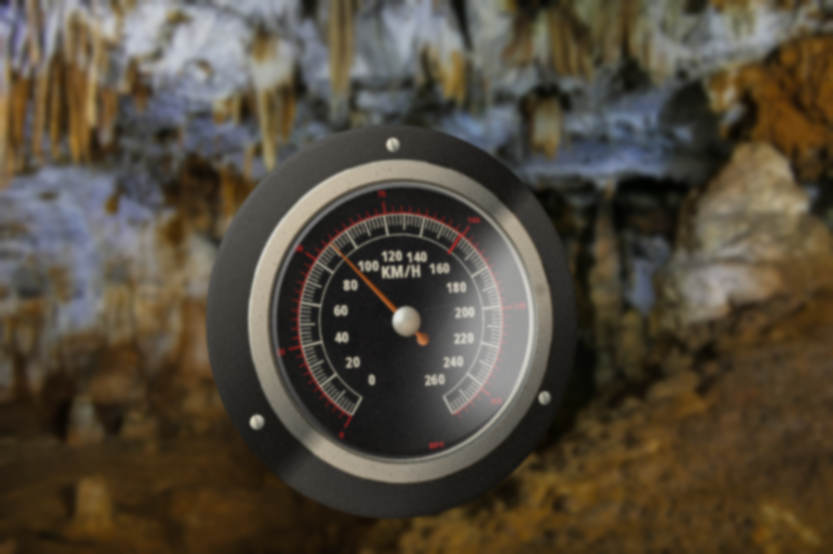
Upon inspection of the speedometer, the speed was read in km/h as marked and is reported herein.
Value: 90 km/h
